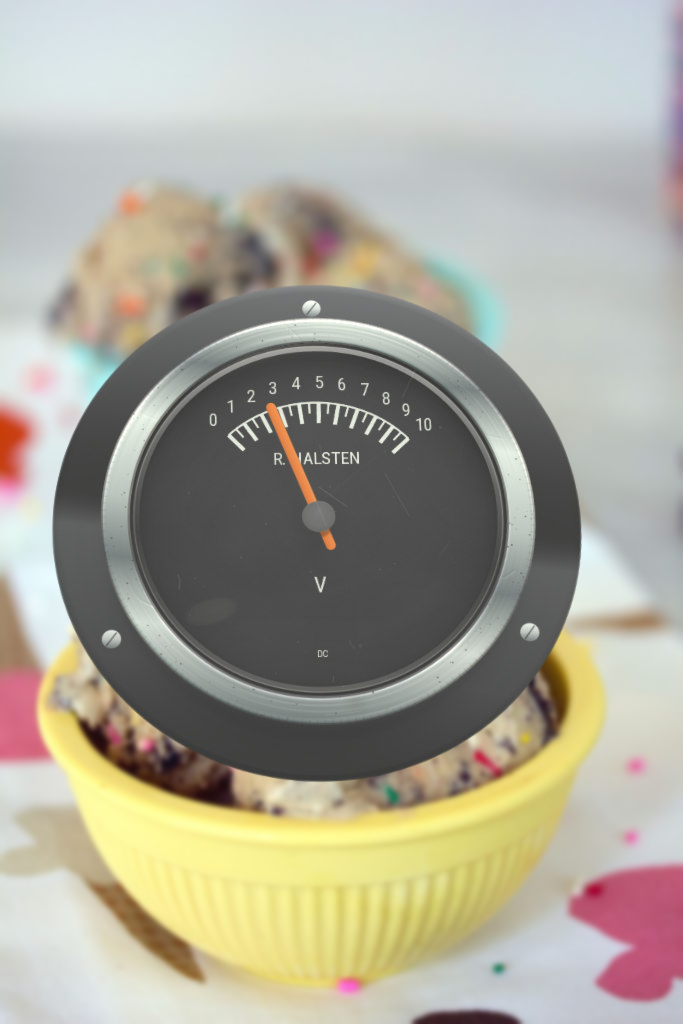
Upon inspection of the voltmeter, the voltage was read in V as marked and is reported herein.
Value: 2.5 V
